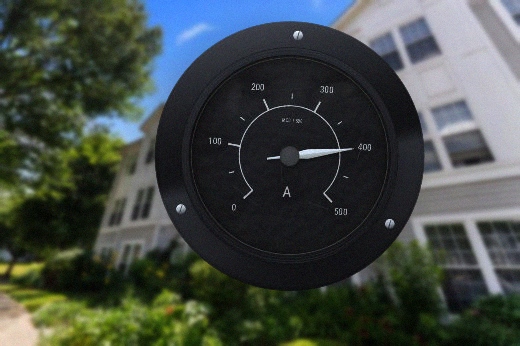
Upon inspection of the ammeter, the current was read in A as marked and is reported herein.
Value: 400 A
